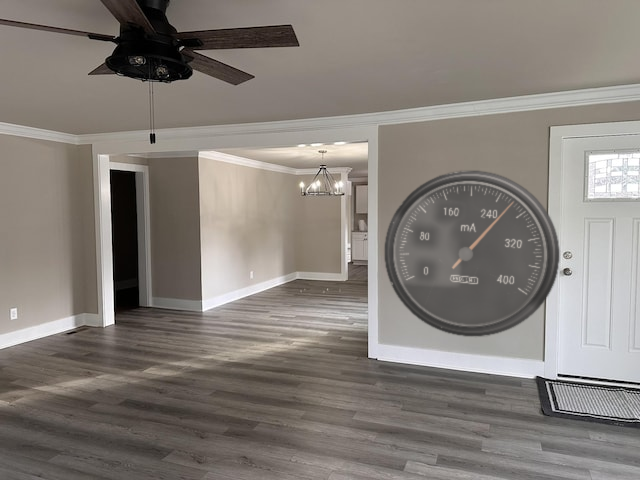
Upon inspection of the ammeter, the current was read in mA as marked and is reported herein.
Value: 260 mA
